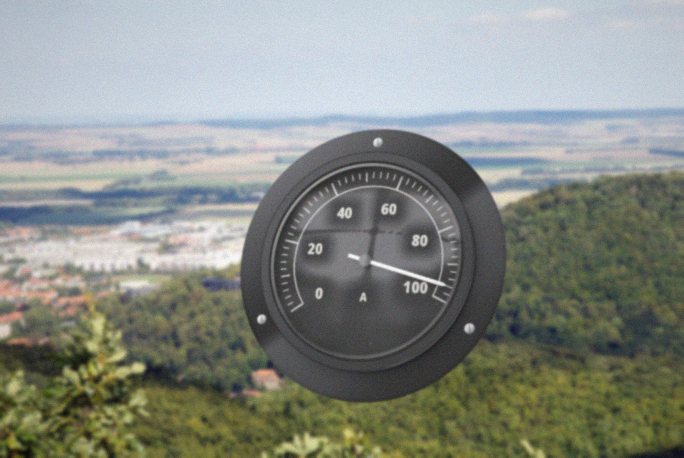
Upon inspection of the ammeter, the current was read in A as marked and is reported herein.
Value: 96 A
